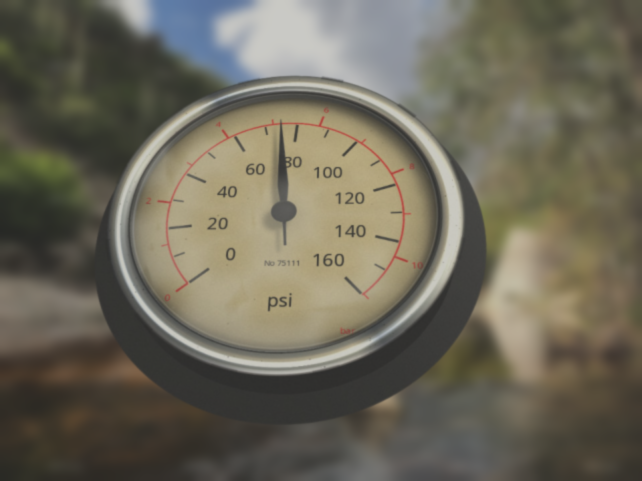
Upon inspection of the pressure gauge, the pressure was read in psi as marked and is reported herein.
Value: 75 psi
